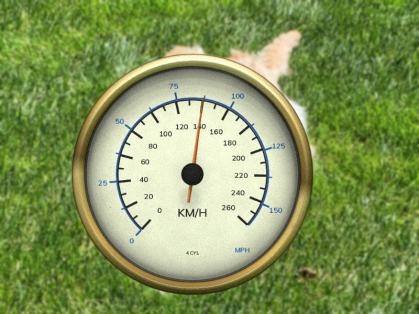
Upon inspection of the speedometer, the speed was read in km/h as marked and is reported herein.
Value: 140 km/h
